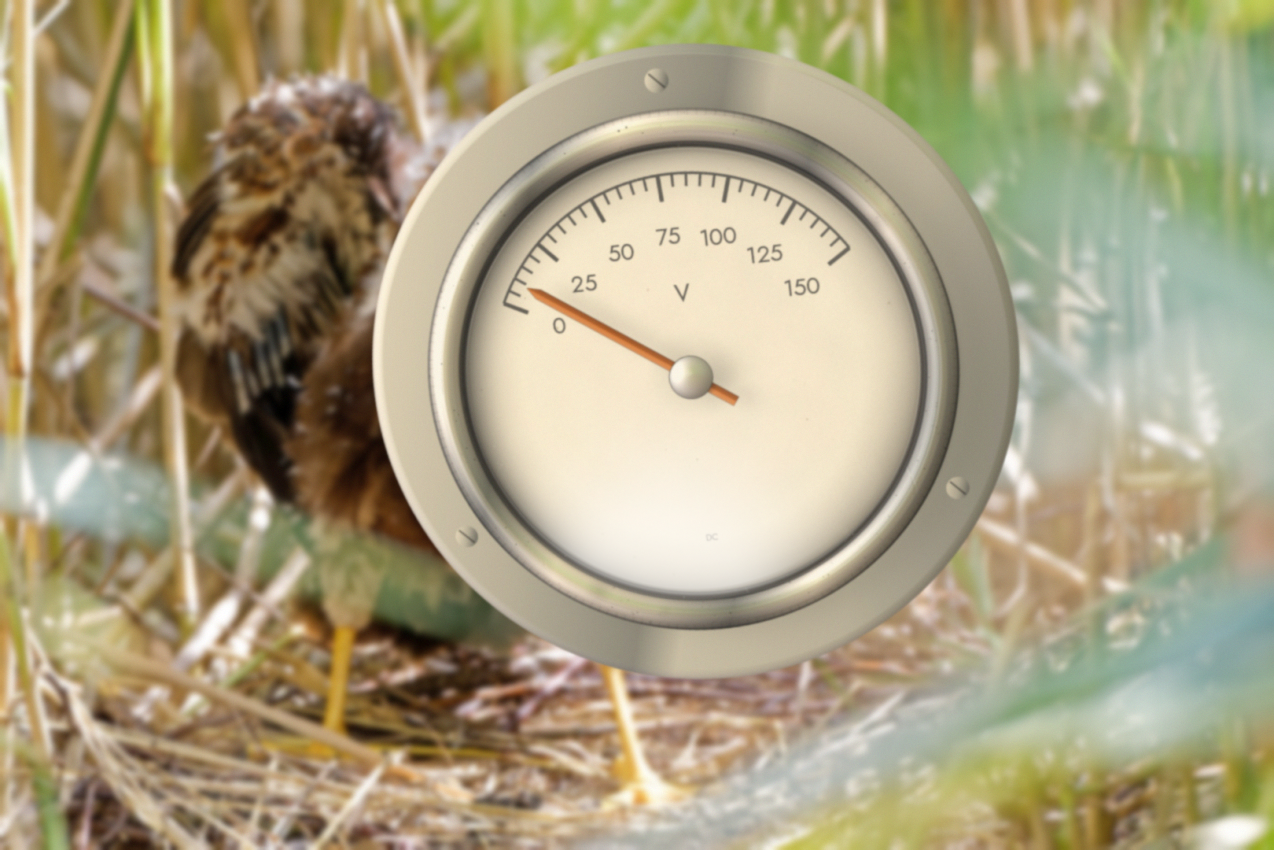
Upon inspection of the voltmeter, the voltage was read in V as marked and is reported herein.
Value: 10 V
